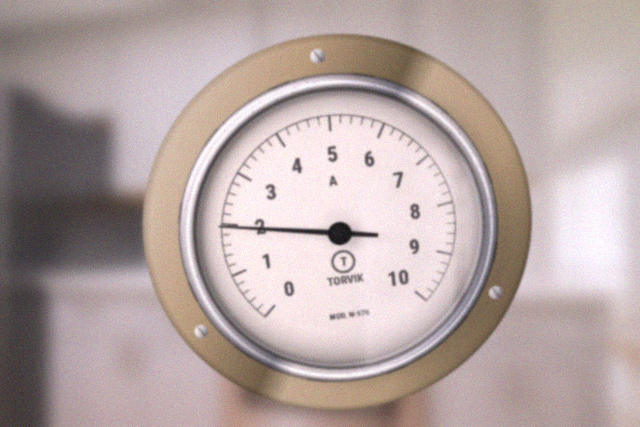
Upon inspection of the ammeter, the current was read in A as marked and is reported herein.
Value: 2 A
